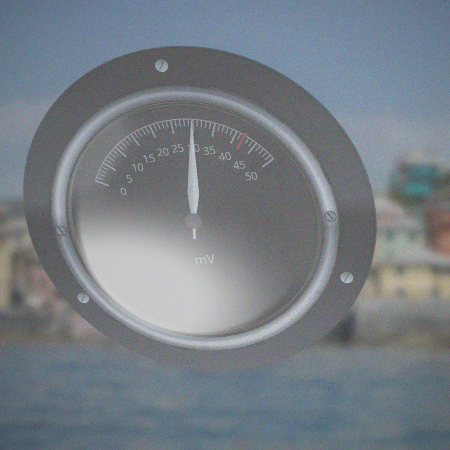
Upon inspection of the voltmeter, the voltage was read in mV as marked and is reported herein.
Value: 30 mV
